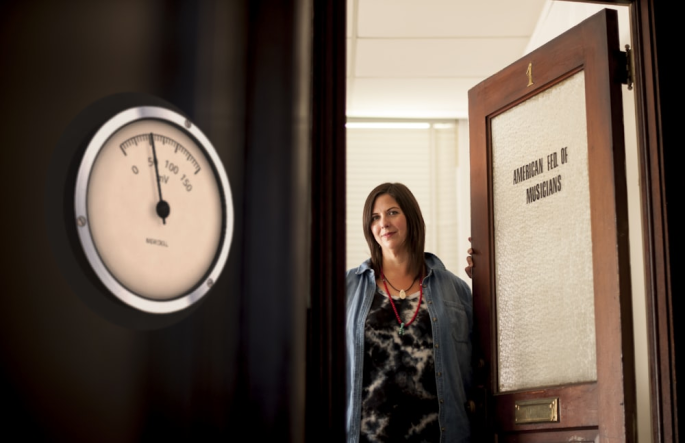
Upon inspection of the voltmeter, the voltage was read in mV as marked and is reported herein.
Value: 50 mV
